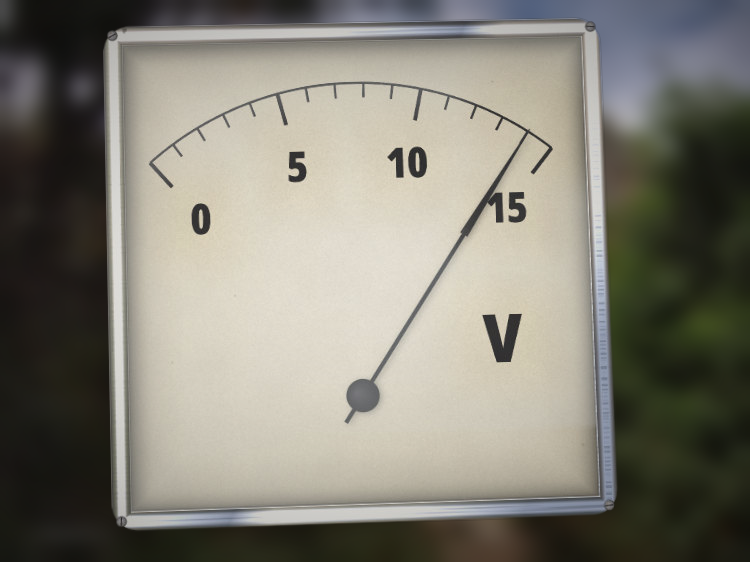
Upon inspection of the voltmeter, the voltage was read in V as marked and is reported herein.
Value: 14 V
